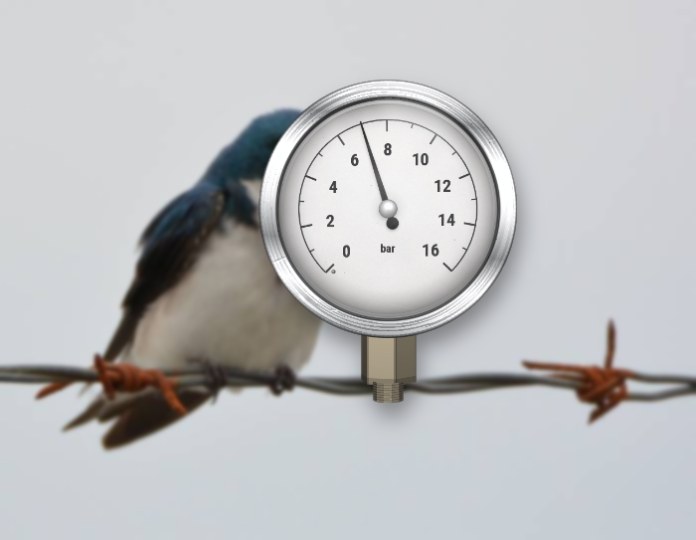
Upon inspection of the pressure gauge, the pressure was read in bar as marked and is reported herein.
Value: 7 bar
